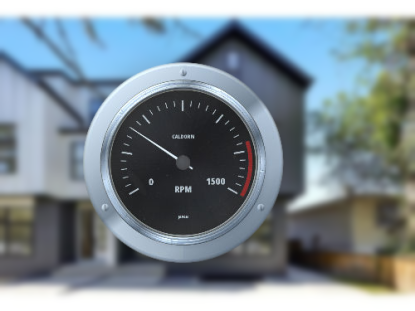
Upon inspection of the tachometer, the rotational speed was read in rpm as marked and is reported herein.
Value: 400 rpm
